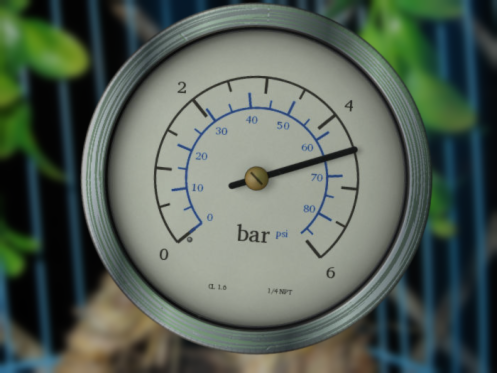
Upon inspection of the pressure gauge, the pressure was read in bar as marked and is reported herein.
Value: 4.5 bar
